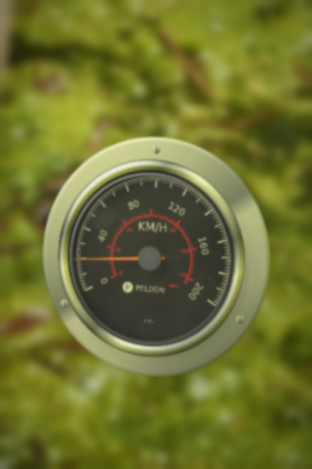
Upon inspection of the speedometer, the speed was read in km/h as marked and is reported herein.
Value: 20 km/h
